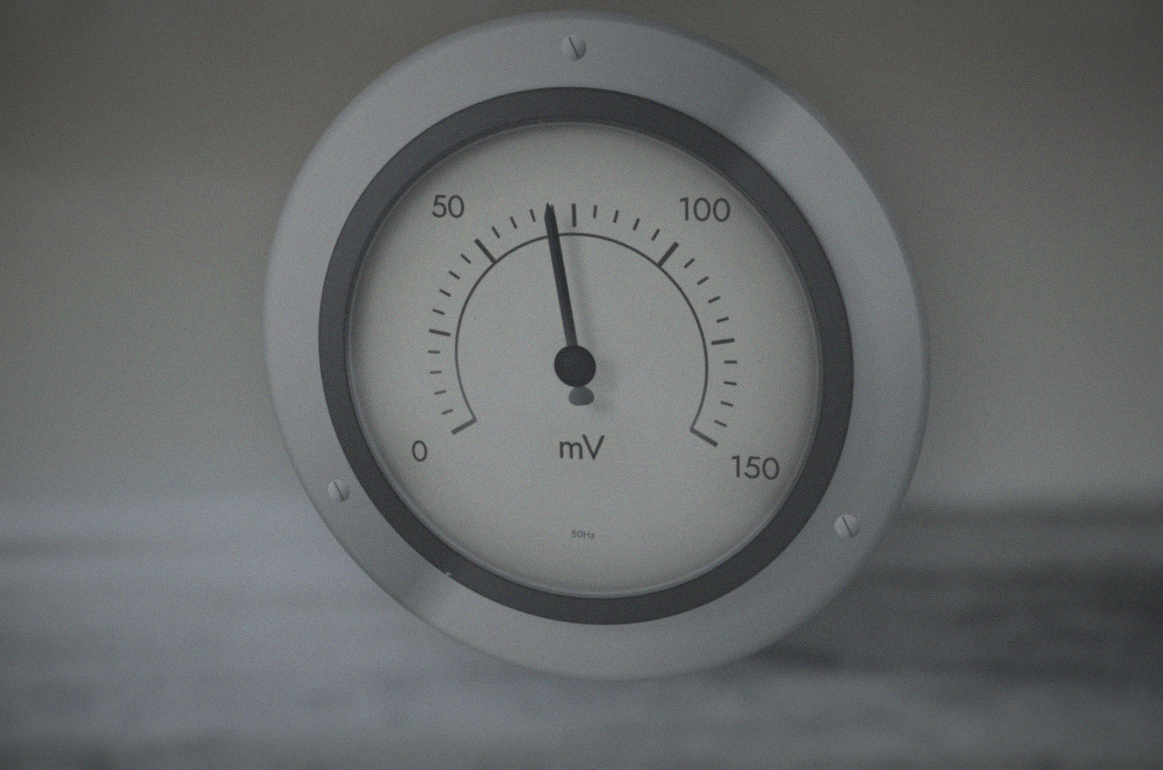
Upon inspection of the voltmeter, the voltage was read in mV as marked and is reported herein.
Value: 70 mV
